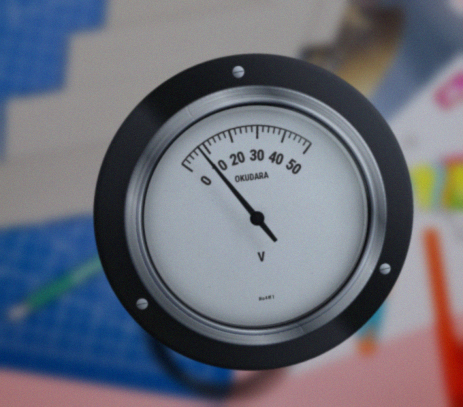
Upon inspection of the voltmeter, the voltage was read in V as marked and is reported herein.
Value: 8 V
